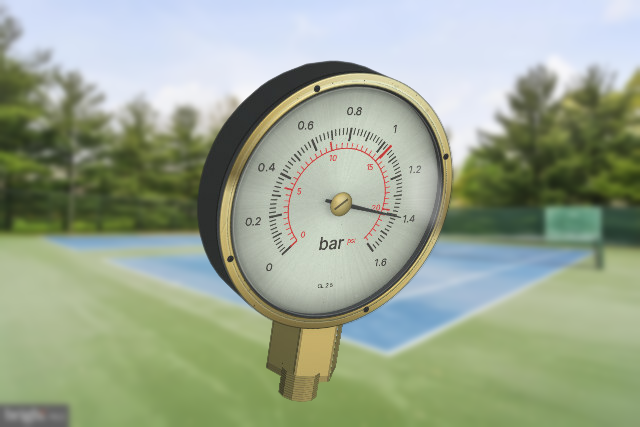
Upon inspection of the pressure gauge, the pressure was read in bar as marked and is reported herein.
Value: 1.4 bar
